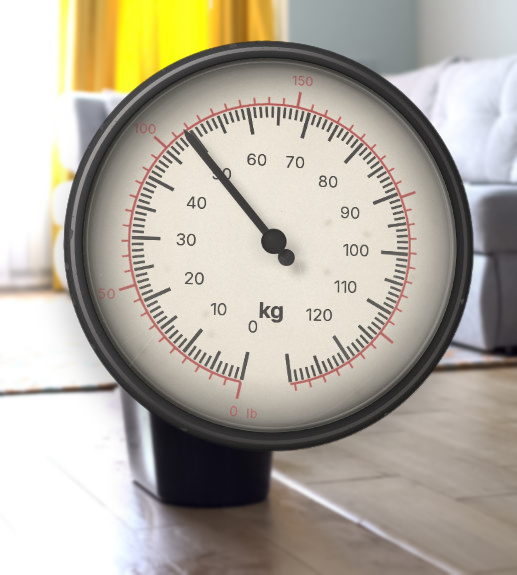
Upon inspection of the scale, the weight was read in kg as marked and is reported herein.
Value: 49 kg
